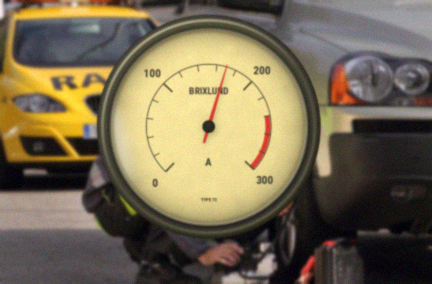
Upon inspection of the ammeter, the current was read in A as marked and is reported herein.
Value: 170 A
